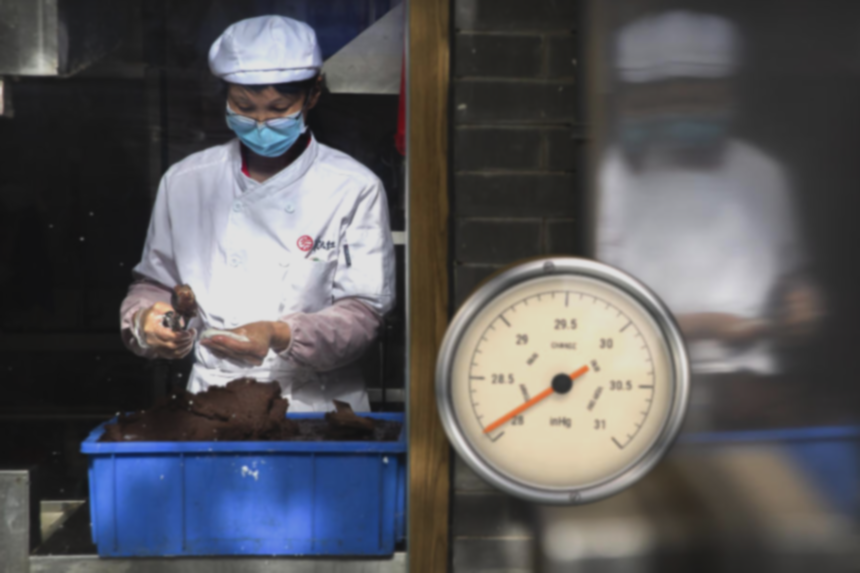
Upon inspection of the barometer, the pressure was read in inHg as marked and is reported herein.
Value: 28.1 inHg
